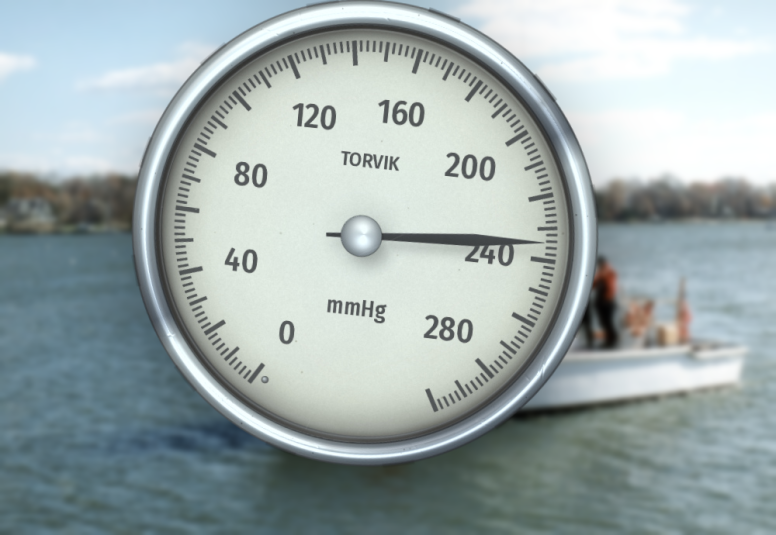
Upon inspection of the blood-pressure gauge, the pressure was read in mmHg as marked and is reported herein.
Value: 234 mmHg
